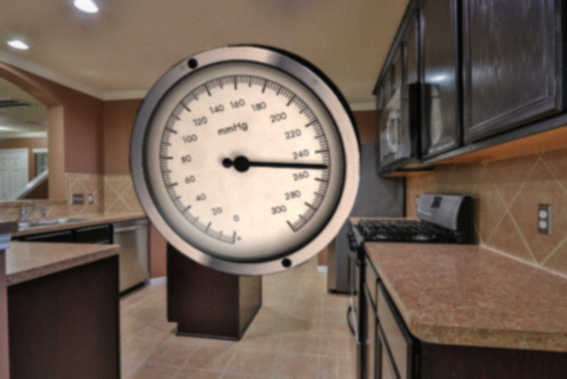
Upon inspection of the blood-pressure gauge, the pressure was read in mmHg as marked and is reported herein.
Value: 250 mmHg
